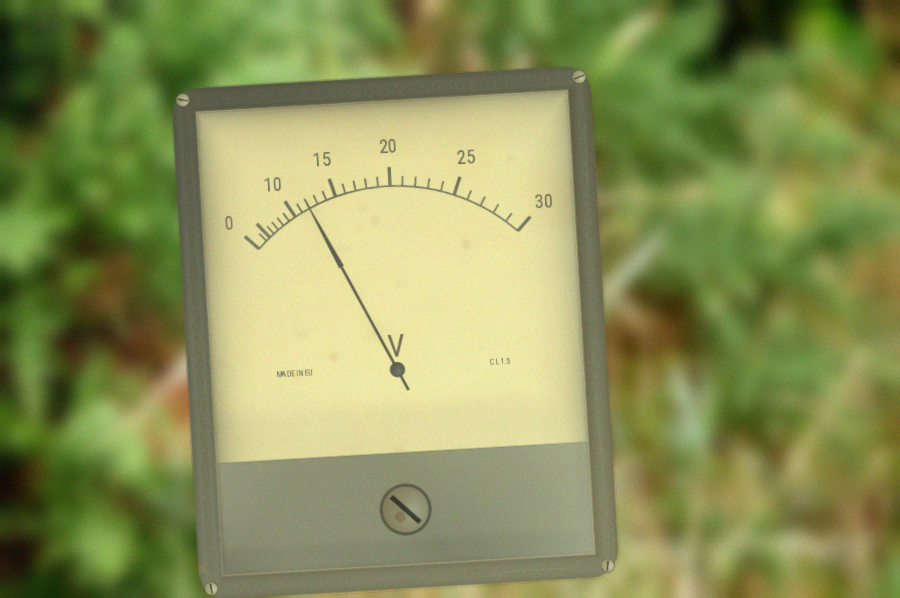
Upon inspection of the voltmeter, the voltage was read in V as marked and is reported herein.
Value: 12 V
